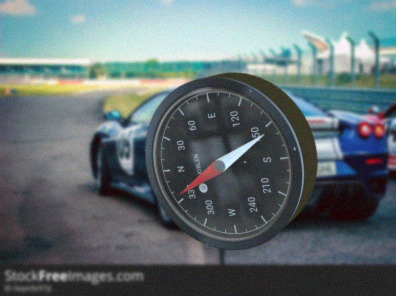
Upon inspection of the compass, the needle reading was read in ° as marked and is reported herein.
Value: 335 °
